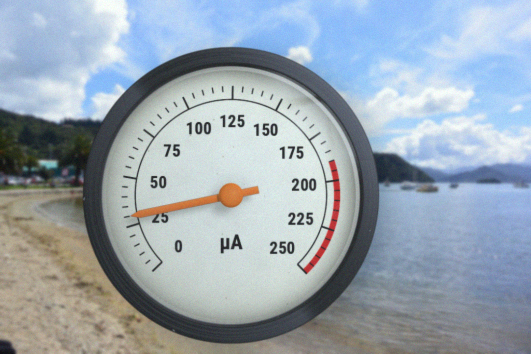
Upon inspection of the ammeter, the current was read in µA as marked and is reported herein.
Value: 30 µA
